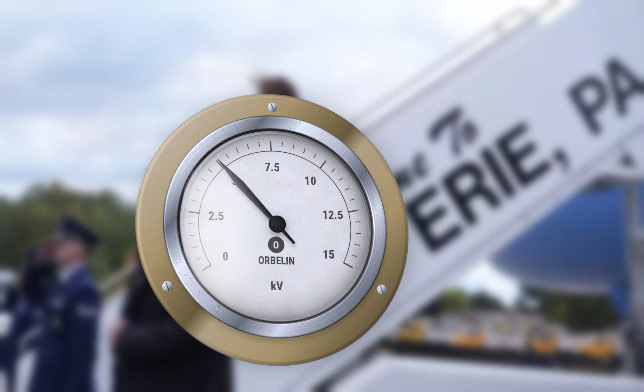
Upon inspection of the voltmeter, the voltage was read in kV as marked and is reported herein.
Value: 5 kV
